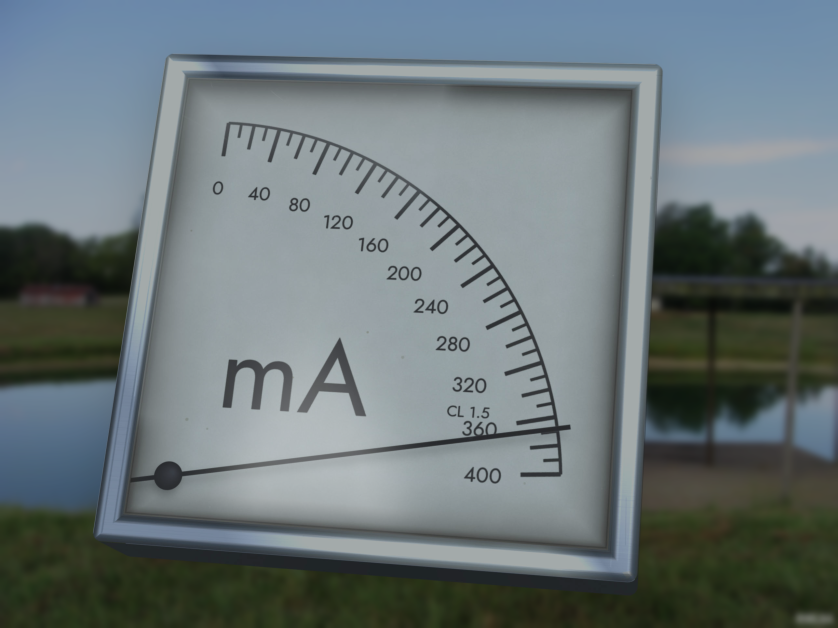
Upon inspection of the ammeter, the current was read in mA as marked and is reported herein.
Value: 370 mA
